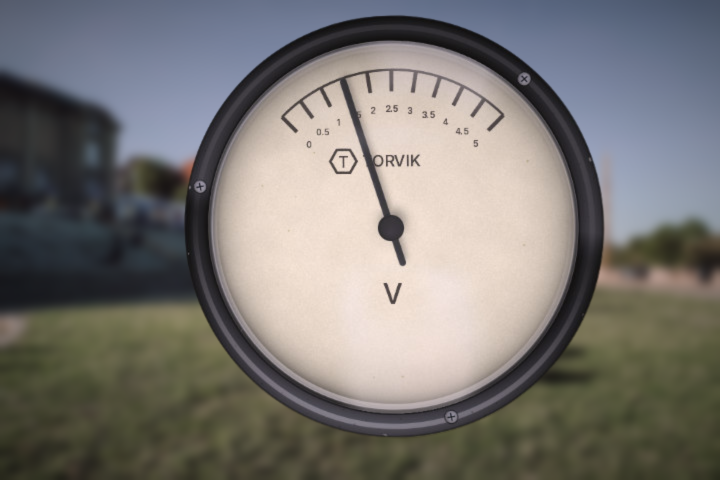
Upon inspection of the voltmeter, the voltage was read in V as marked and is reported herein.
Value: 1.5 V
